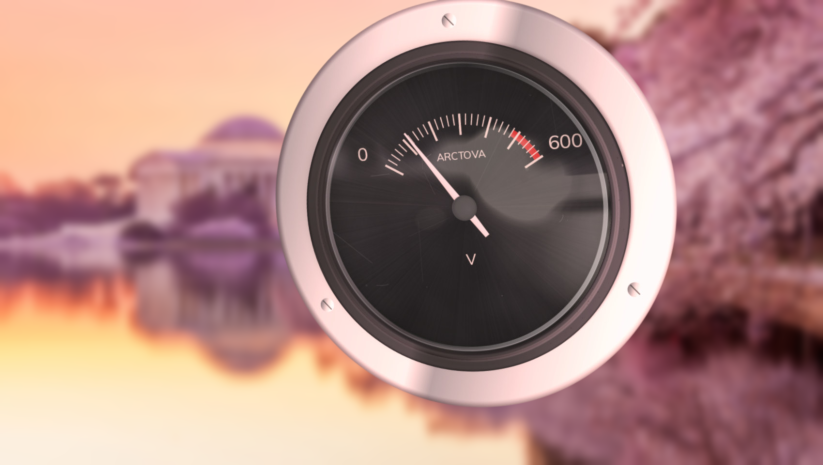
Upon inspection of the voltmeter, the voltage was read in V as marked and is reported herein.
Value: 120 V
